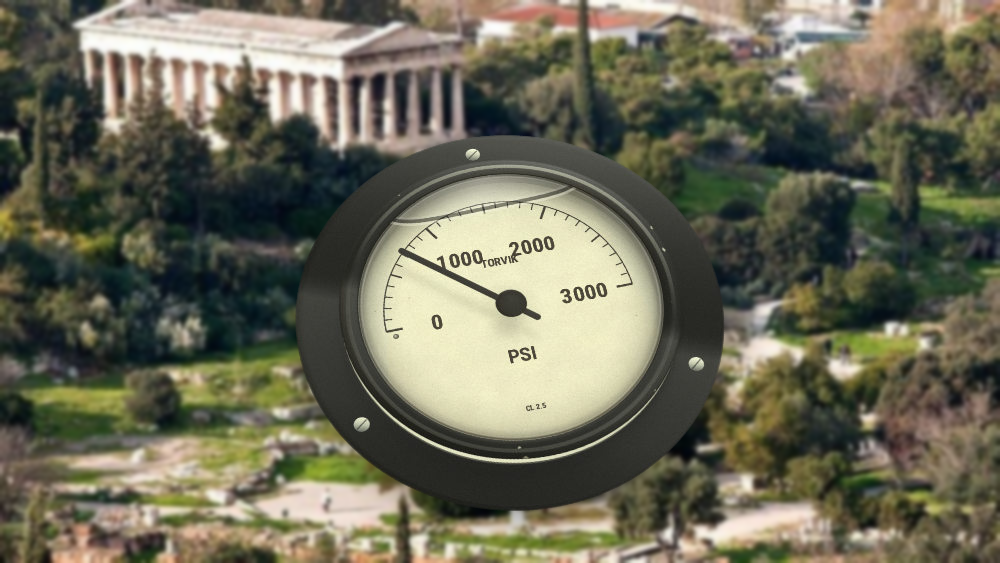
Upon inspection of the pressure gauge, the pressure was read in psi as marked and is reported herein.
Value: 700 psi
